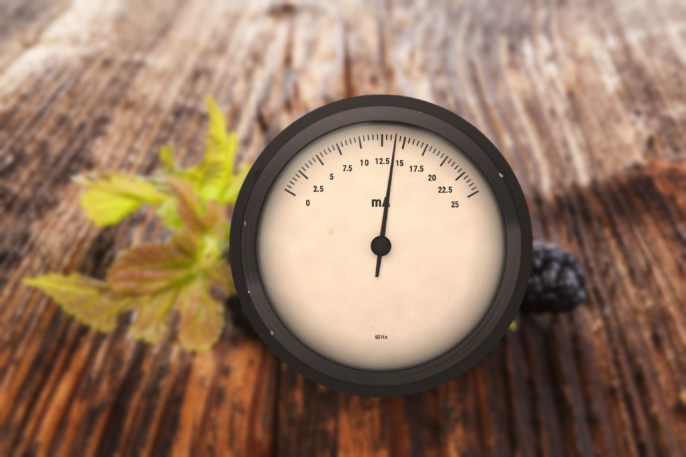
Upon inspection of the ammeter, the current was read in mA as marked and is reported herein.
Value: 14 mA
